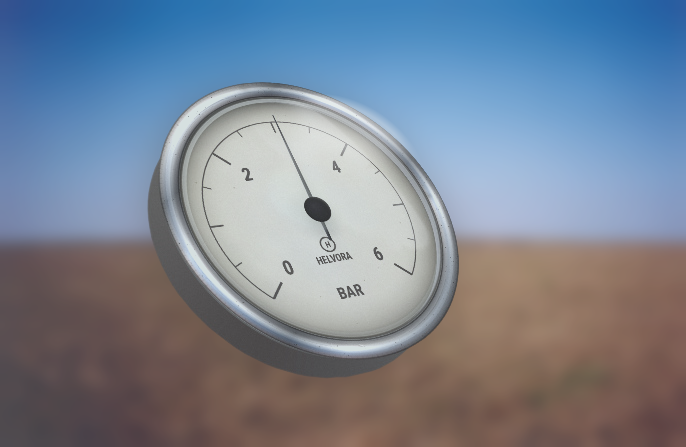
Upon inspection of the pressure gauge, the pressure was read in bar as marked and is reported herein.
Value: 3 bar
